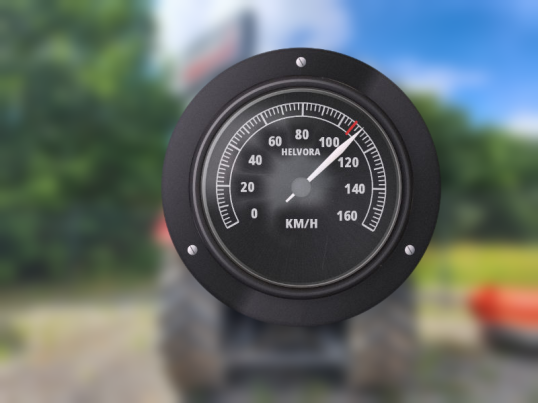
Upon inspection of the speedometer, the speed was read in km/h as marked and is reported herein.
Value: 110 km/h
